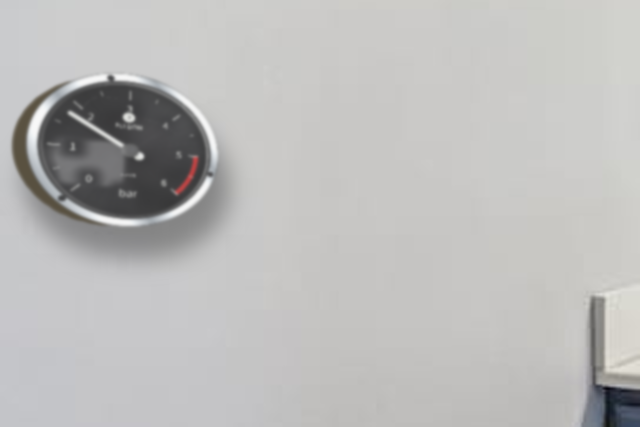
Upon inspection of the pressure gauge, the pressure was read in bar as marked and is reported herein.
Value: 1.75 bar
